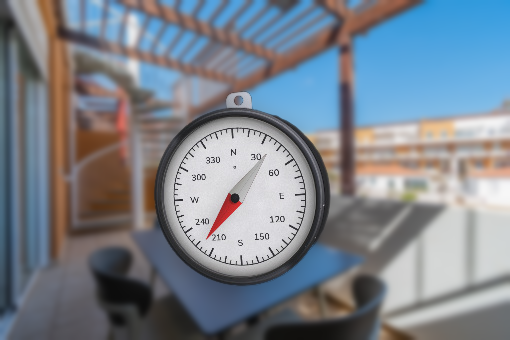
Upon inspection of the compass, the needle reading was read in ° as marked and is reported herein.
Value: 220 °
